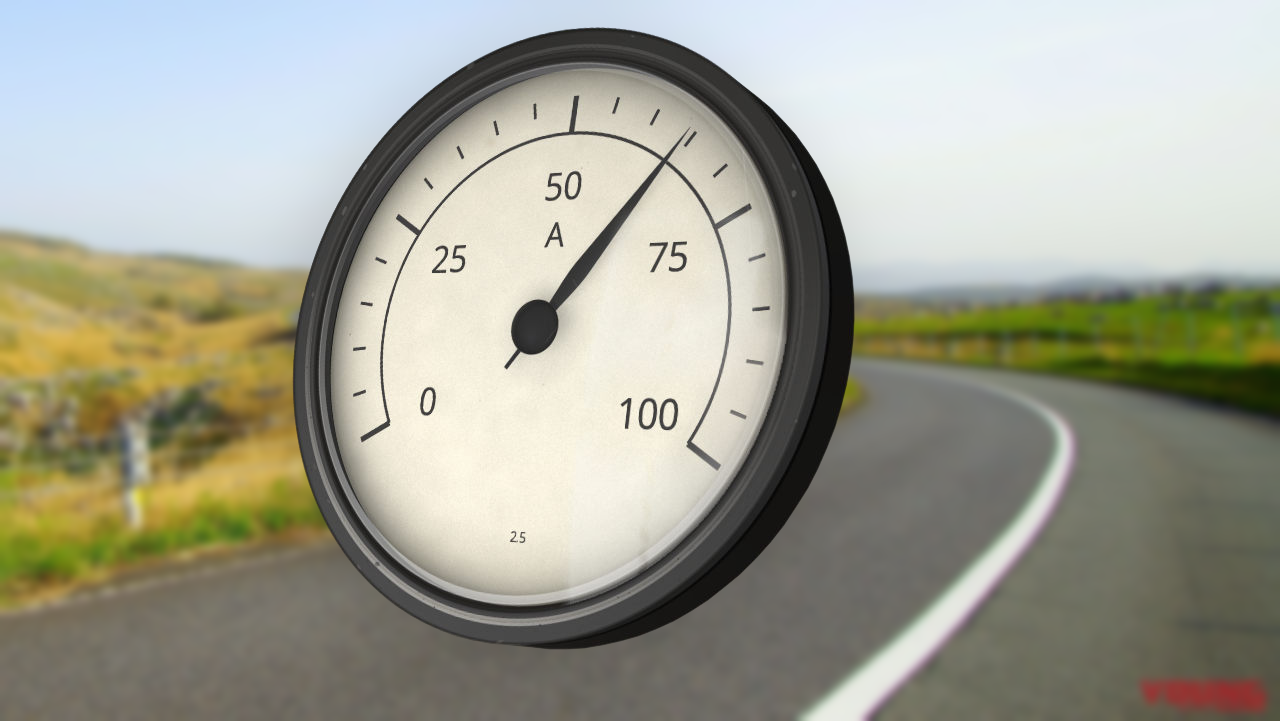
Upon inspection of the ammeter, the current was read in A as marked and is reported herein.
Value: 65 A
